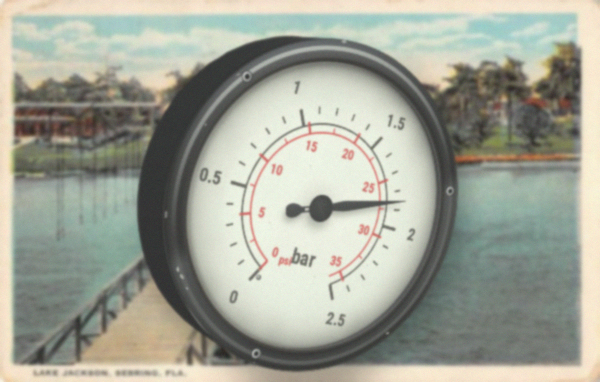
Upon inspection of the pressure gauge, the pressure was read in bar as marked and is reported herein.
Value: 1.85 bar
